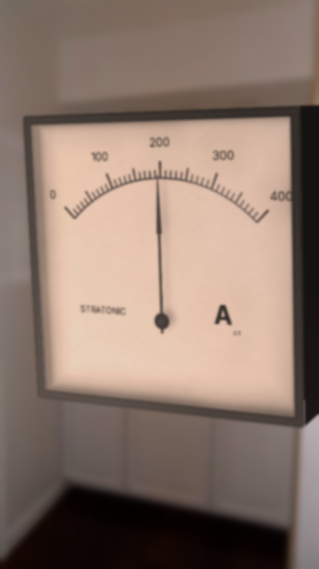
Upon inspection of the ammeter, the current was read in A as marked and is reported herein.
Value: 200 A
